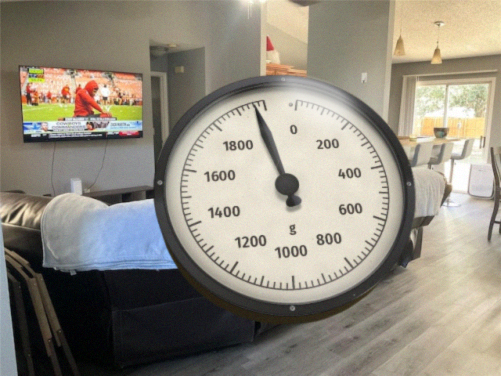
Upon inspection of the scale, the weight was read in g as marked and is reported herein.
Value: 1960 g
